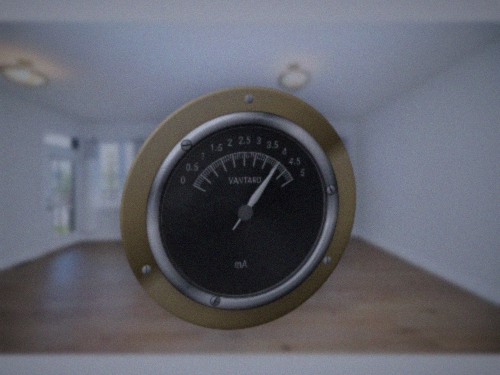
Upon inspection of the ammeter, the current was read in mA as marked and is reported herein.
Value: 4 mA
